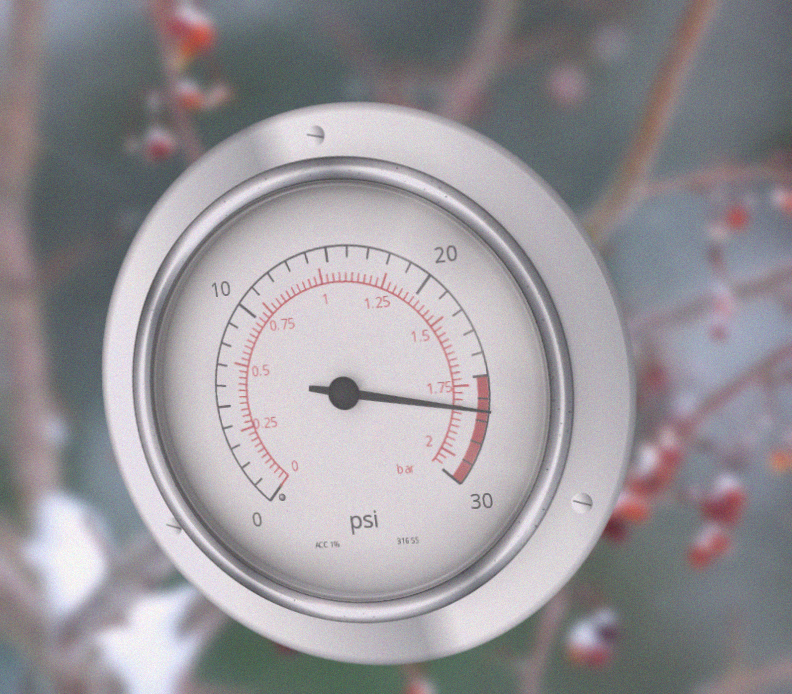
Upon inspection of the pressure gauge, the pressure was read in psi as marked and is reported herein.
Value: 26.5 psi
